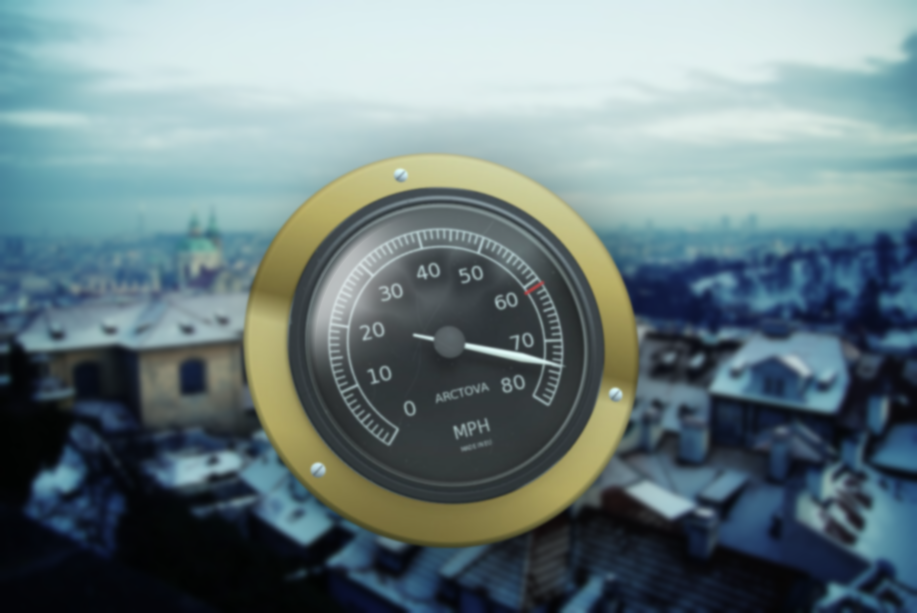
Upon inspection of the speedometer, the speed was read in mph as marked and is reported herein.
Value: 74 mph
